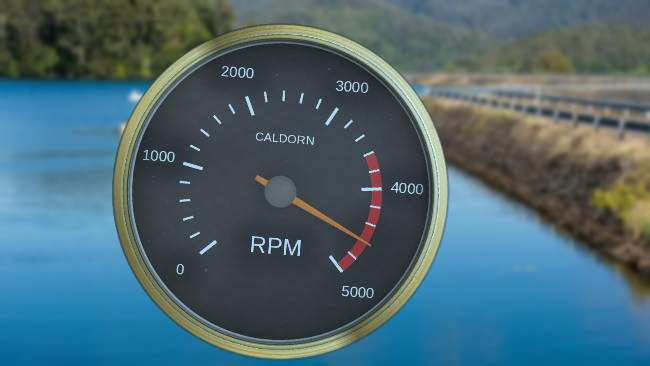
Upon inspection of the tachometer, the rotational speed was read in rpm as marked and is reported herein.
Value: 4600 rpm
